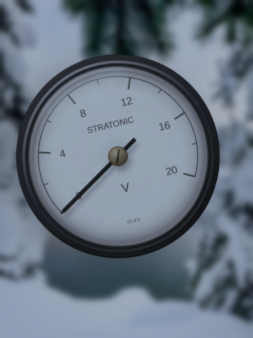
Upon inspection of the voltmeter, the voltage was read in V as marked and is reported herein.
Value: 0 V
